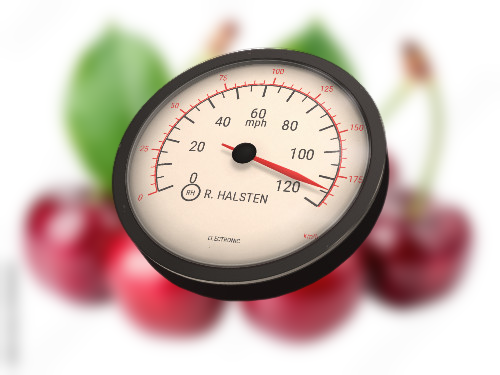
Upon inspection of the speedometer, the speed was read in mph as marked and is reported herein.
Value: 115 mph
